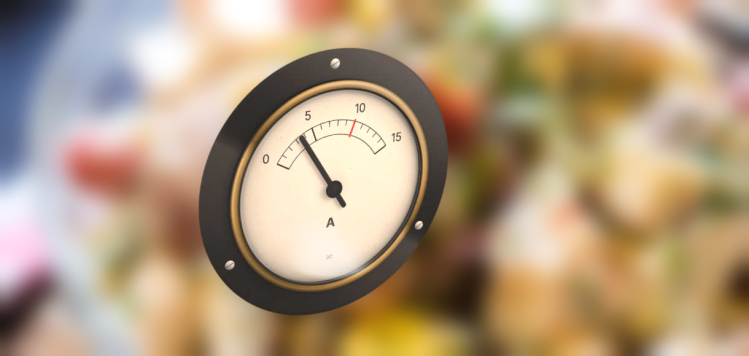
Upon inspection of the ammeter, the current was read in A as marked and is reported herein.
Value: 3.5 A
